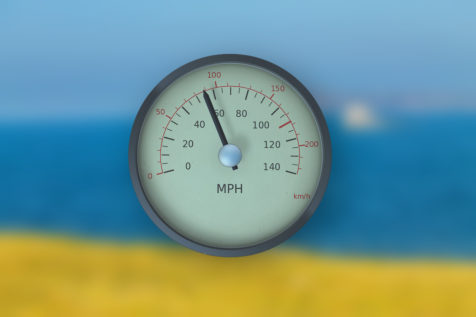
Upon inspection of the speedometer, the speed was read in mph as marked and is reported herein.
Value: 55 mph
